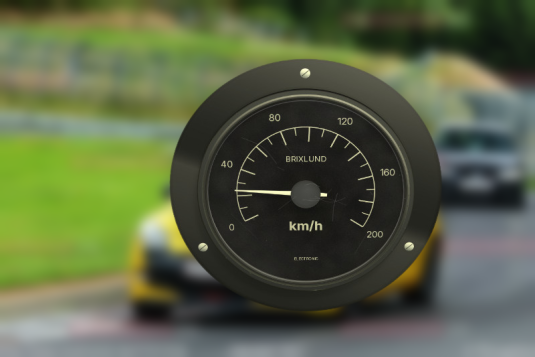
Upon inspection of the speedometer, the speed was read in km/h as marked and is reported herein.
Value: 25 km/h
